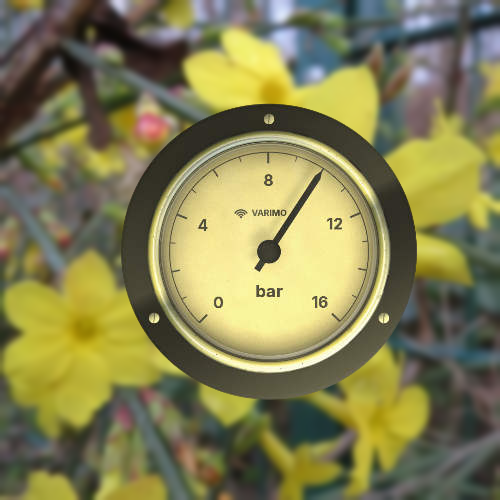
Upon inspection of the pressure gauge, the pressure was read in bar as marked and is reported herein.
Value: 10 bar
